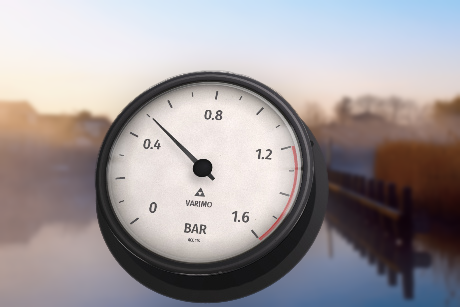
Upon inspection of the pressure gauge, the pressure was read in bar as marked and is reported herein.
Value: 0.5 bar
